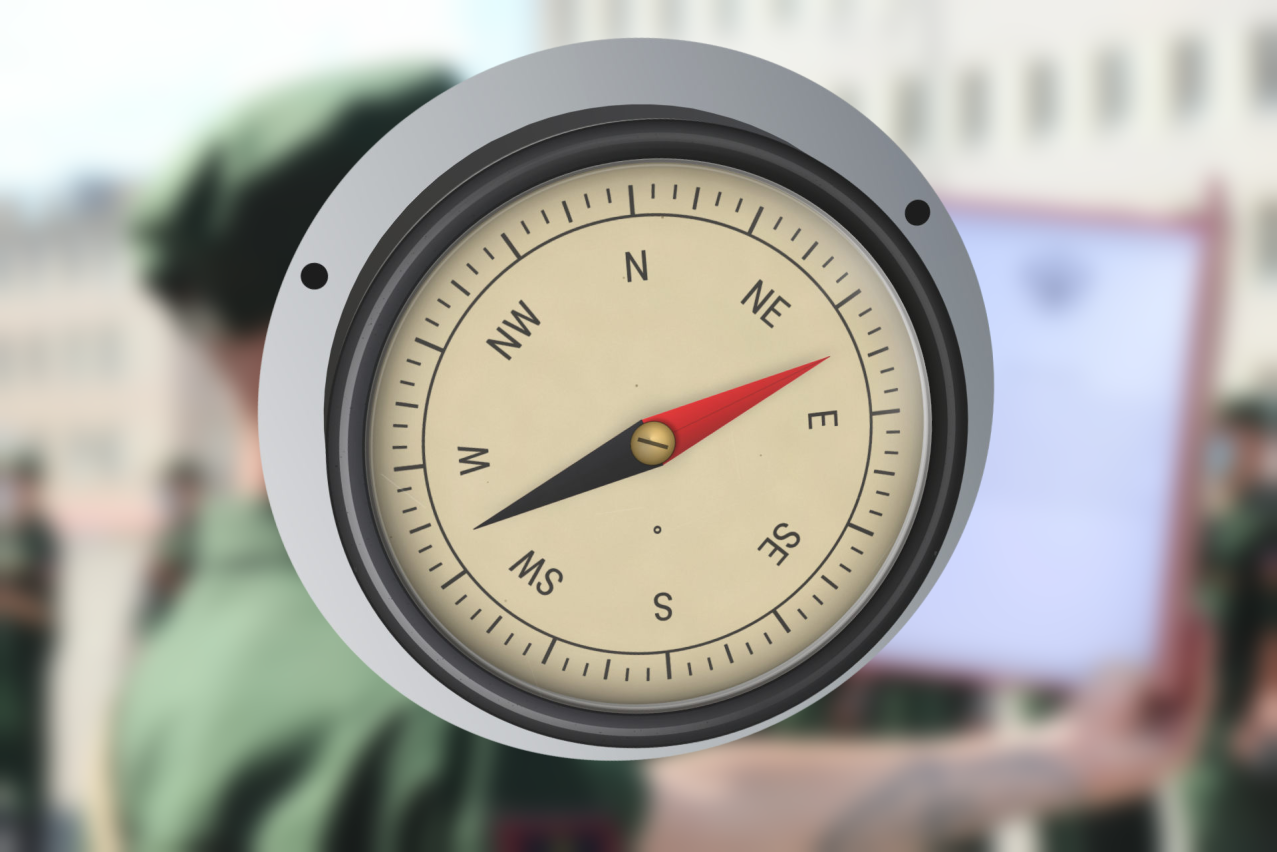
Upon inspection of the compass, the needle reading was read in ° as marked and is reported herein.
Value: 70 °
